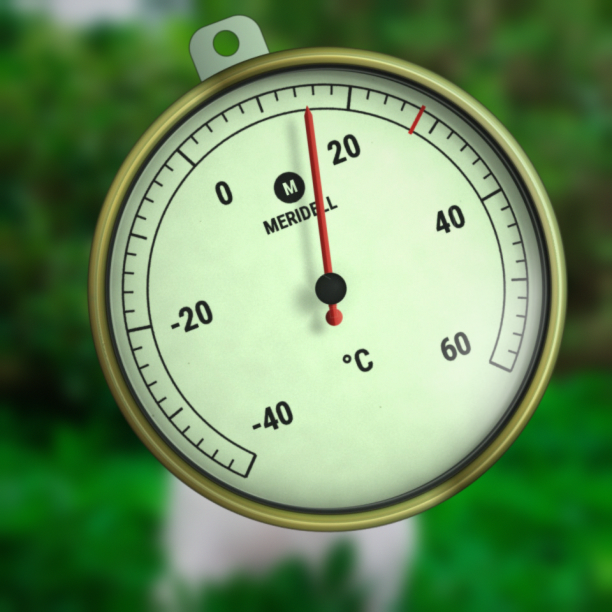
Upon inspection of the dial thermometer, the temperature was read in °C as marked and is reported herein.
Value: 15 °C
